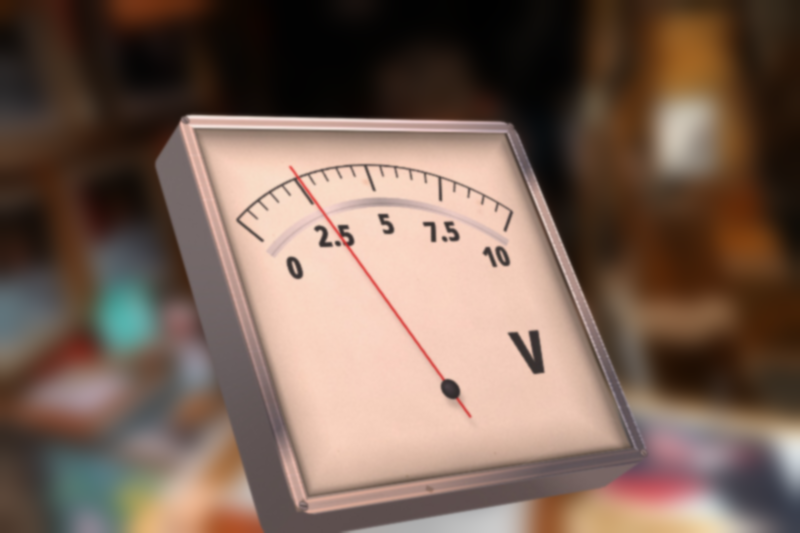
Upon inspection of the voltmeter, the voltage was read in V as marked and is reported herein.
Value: 2.5 V
